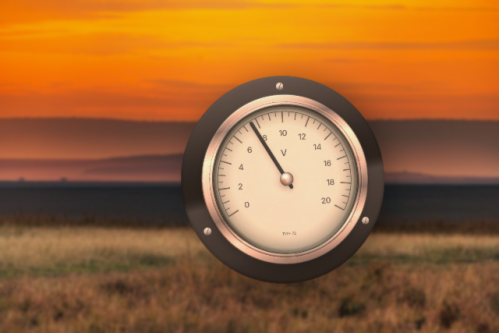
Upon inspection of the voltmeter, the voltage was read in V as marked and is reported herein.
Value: 7.5 V
